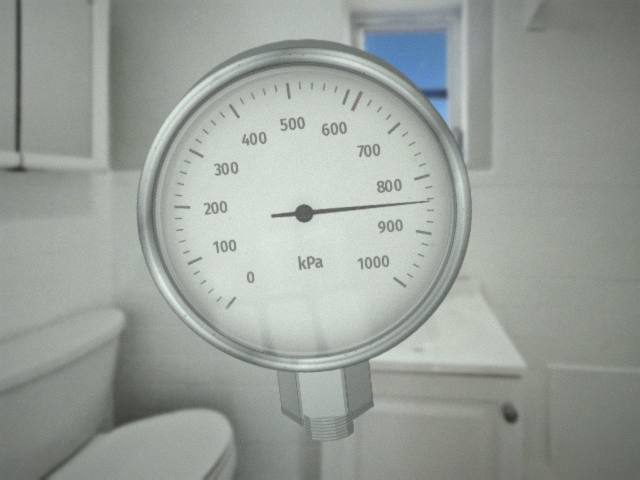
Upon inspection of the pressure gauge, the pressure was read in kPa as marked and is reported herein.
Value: 840 kPa
